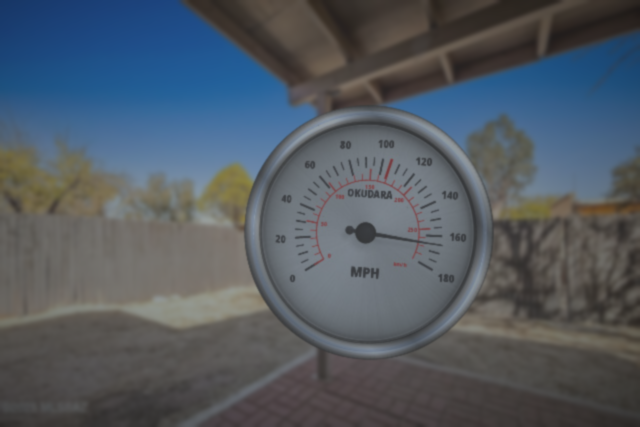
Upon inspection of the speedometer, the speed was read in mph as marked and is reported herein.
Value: 165 mph
